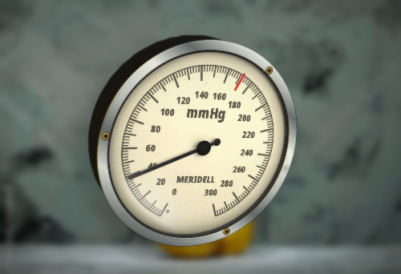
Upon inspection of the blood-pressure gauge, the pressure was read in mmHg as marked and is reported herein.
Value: 40 mmHg
